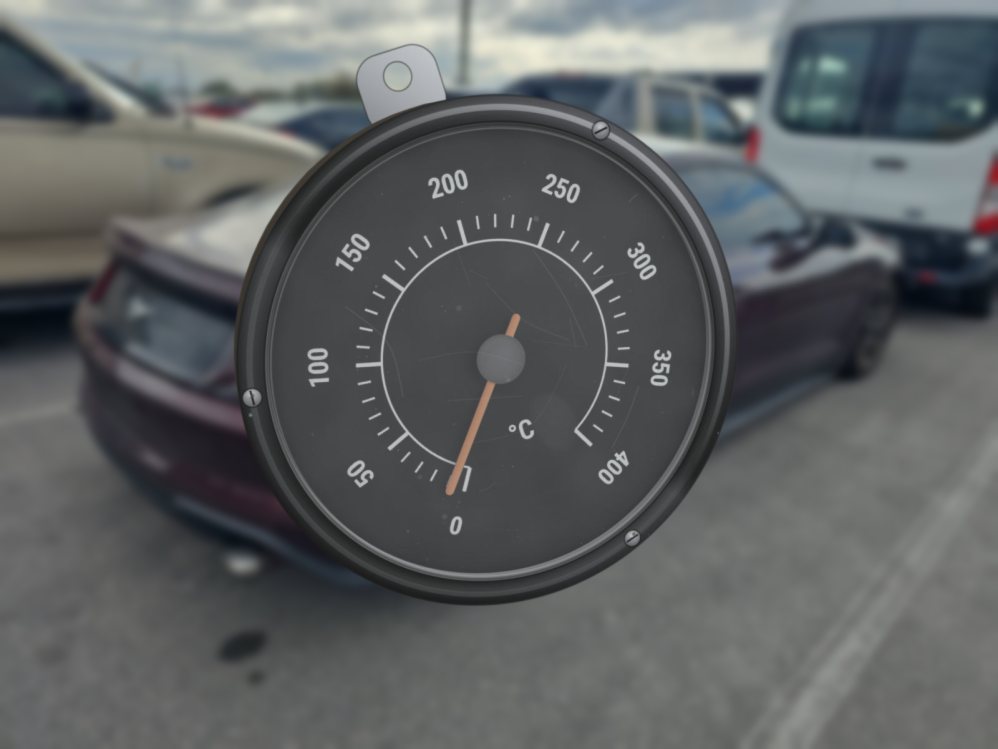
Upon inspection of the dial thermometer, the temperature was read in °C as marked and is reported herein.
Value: 10 °C
